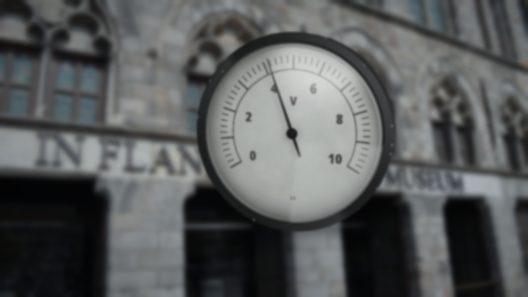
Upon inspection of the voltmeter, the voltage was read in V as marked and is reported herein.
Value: 4.2 V
